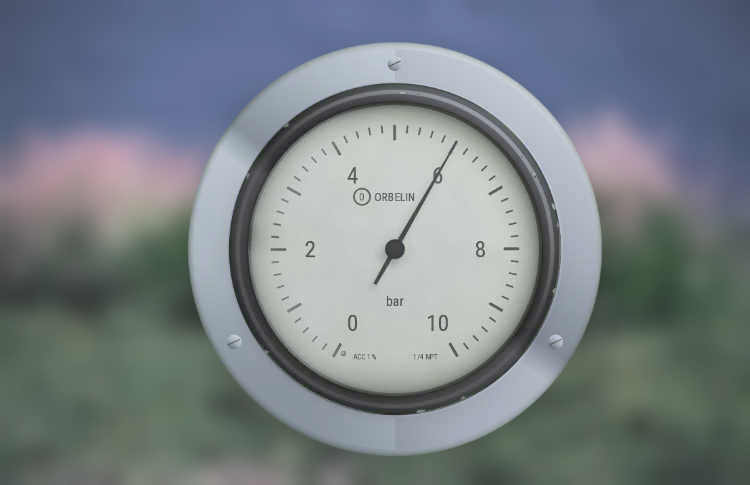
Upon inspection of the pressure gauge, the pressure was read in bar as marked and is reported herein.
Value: 6 bar
